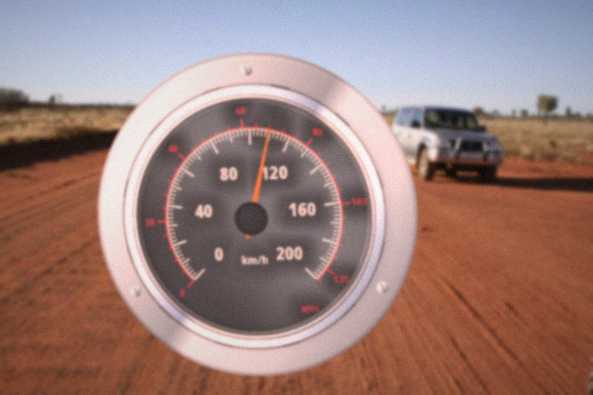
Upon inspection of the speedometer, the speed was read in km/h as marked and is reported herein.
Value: 110 km/h
